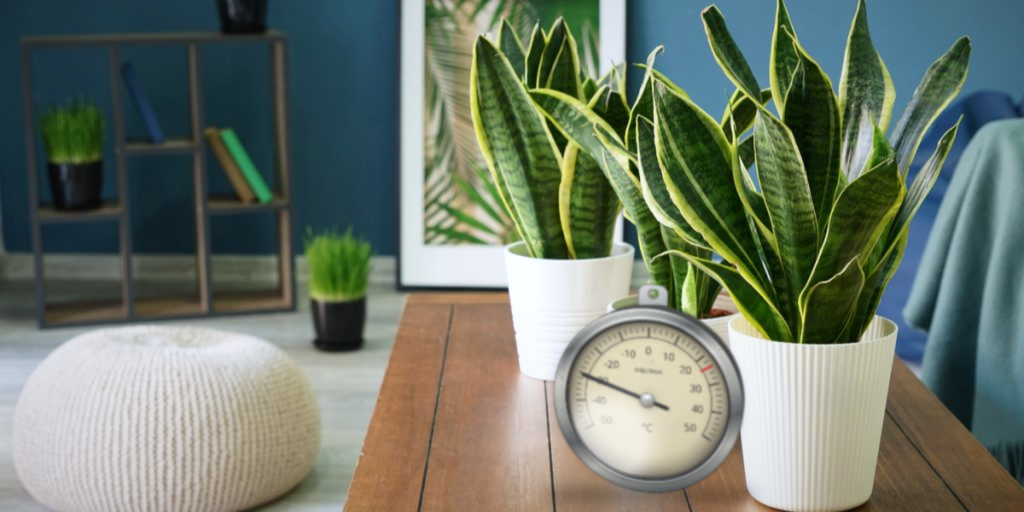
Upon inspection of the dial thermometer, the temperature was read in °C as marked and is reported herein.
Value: -30 °C
